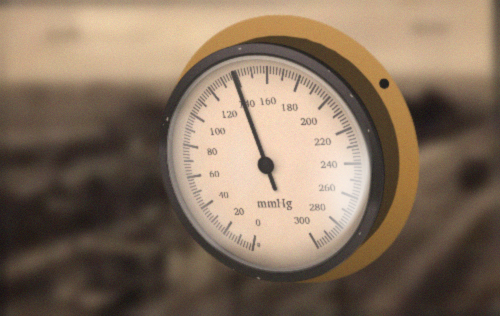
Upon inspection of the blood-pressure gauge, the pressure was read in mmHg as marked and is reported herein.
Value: 140 mmHg
